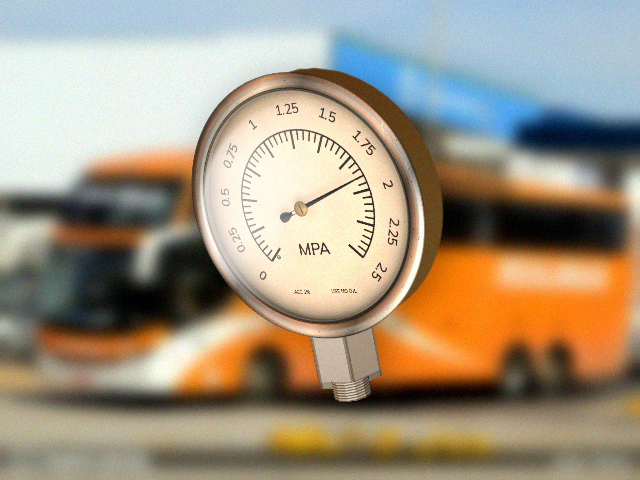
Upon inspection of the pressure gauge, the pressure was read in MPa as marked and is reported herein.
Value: 1.9 MPa
